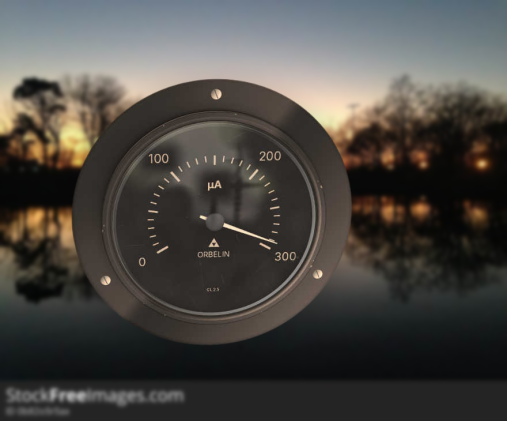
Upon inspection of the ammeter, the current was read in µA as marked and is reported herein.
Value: 290 µA
